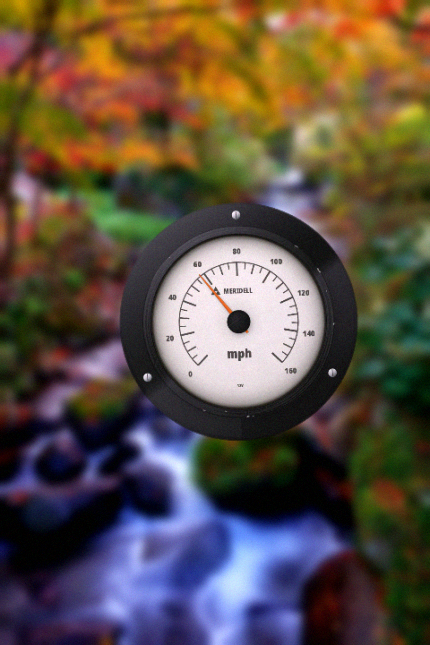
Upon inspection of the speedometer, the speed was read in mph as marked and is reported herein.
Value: 57.5 mph
